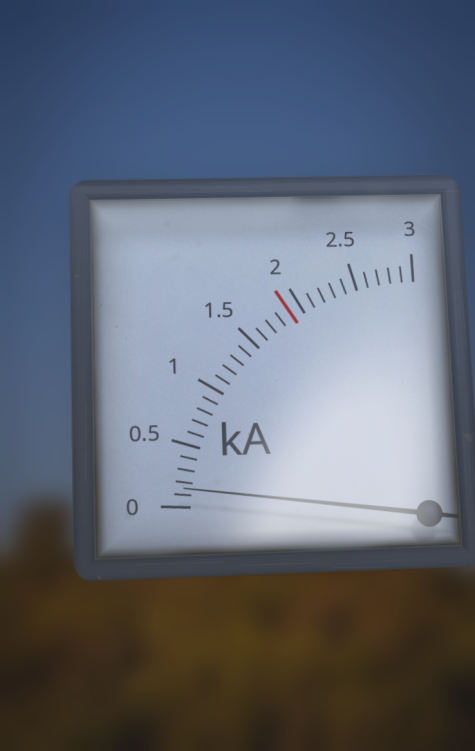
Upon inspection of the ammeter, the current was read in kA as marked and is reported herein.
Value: 0.15 kA
